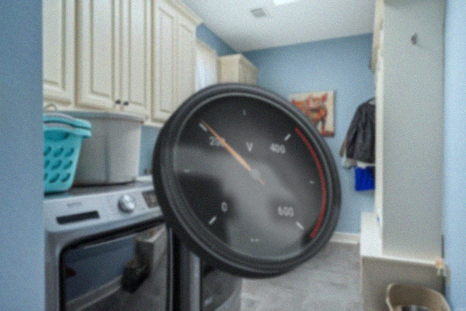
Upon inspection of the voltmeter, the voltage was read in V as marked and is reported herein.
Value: 200 V
